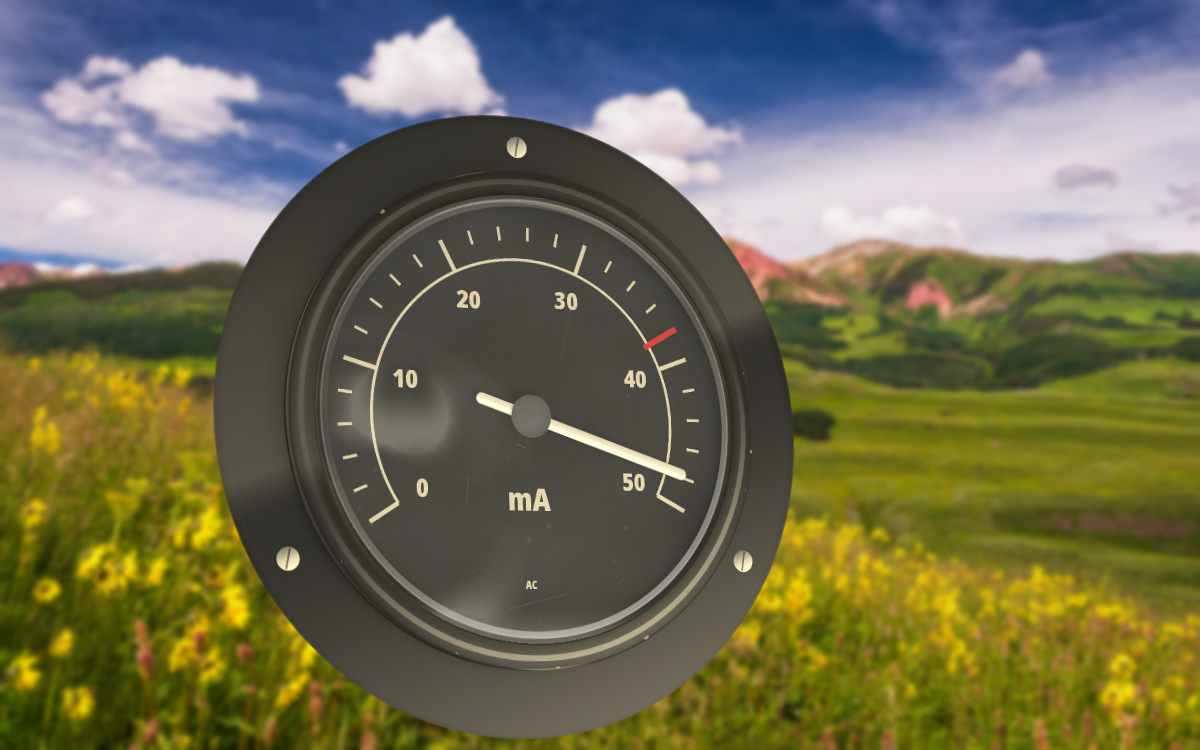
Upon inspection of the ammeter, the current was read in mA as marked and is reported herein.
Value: 48 mA
